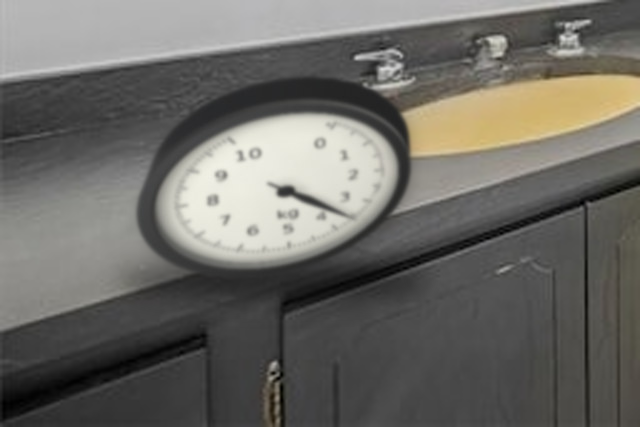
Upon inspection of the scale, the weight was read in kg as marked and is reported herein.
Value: 3.5 kg
